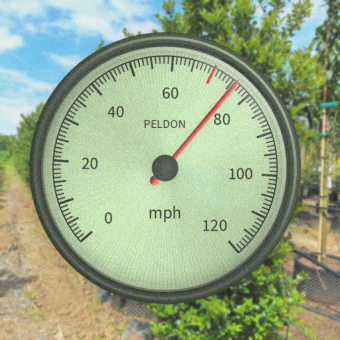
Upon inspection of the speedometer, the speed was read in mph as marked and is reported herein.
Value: 76 mph
